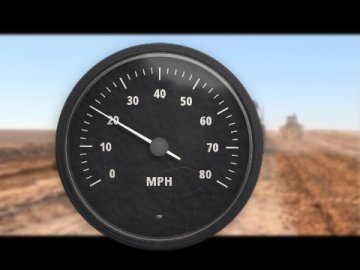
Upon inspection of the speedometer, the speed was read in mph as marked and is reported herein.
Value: 20 mph
